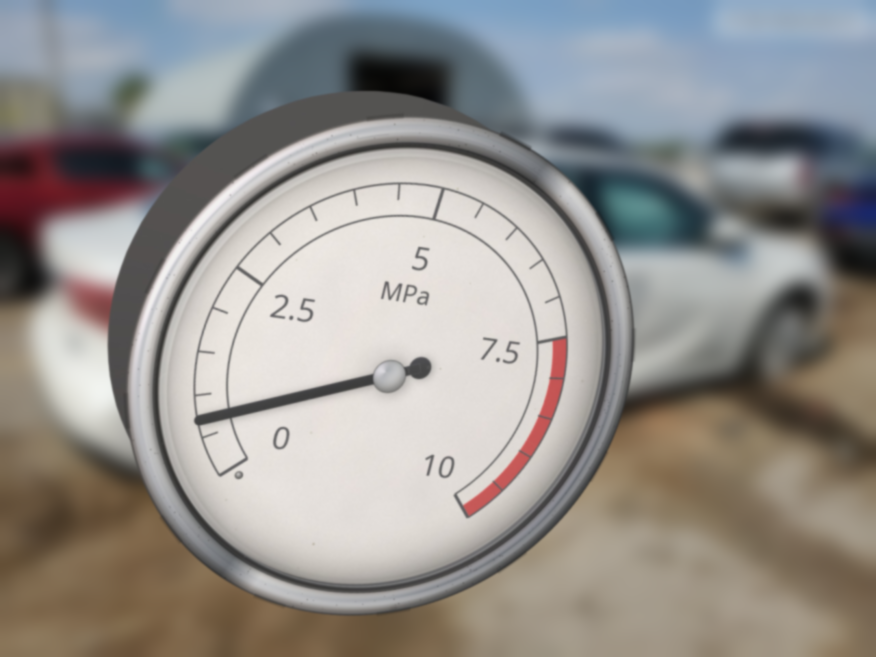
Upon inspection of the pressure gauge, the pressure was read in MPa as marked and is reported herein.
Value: 0.75 MPa
